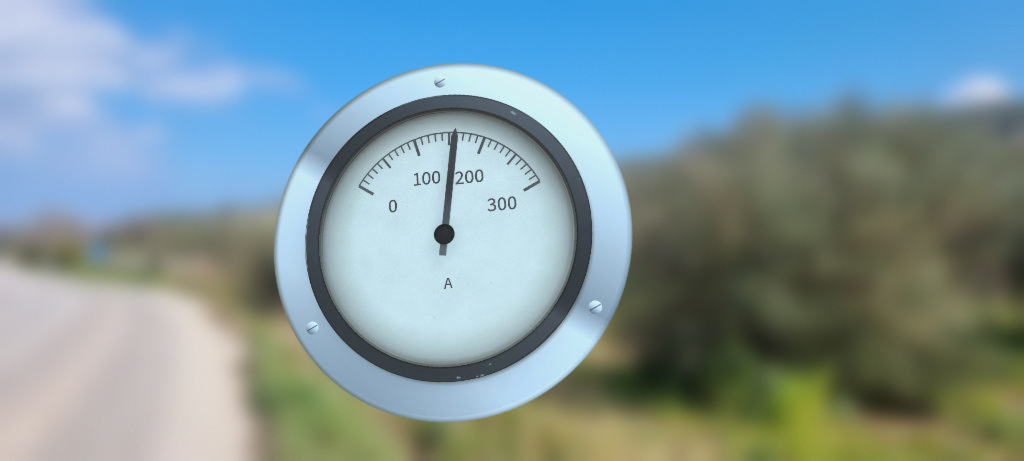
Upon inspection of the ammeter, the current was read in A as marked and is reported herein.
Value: 160 A
